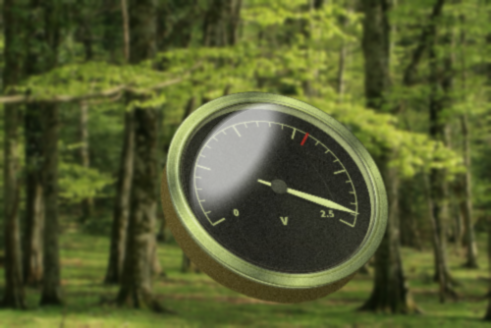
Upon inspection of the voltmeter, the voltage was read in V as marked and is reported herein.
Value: 2.4 V
